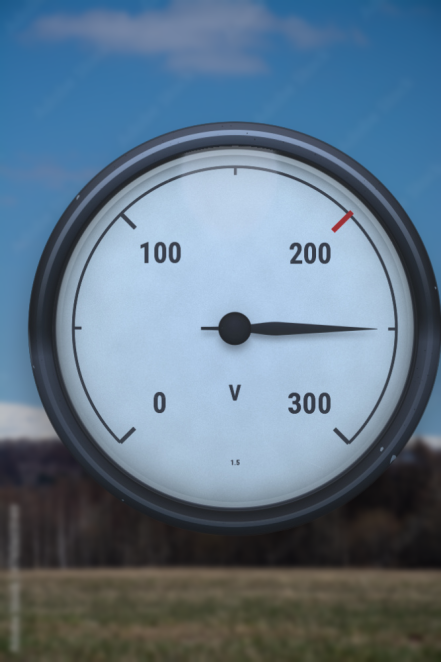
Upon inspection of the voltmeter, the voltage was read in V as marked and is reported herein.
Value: 250 V
